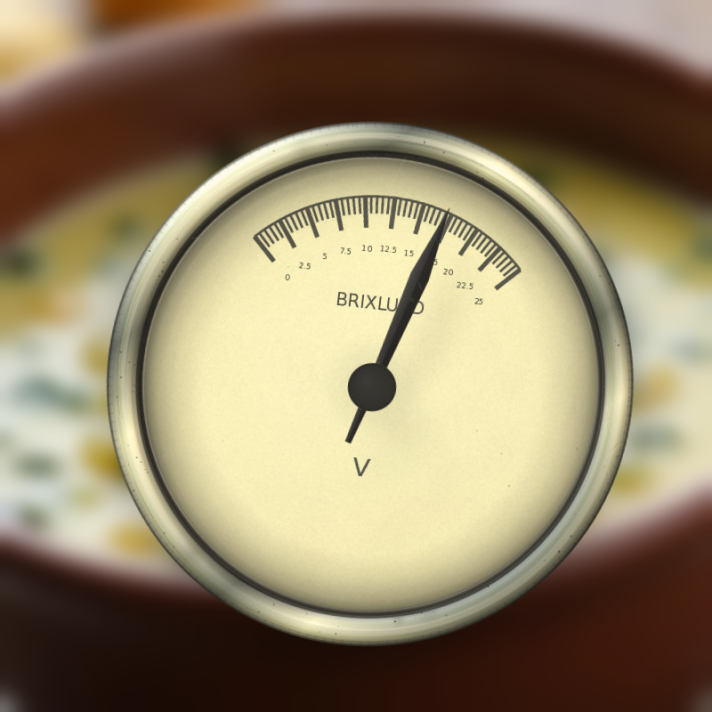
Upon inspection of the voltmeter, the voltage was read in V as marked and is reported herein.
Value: 17 V
